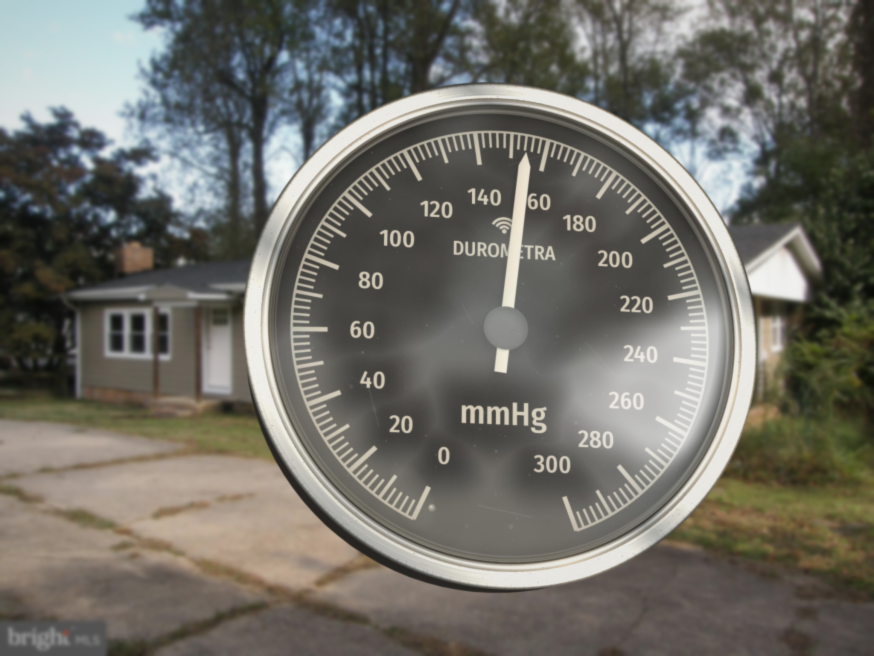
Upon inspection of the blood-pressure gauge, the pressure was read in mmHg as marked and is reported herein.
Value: 154 mmHg
